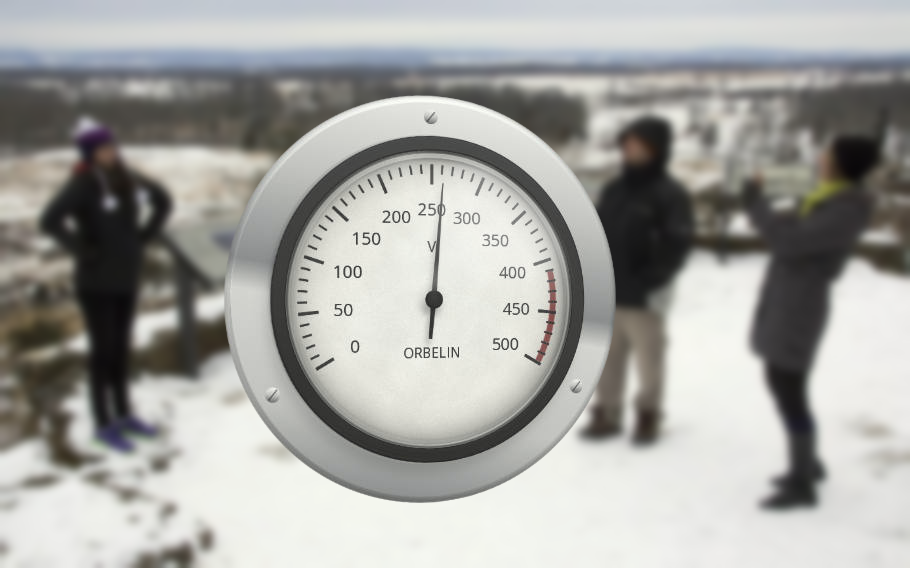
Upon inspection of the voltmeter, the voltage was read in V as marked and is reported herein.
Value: 260 V
